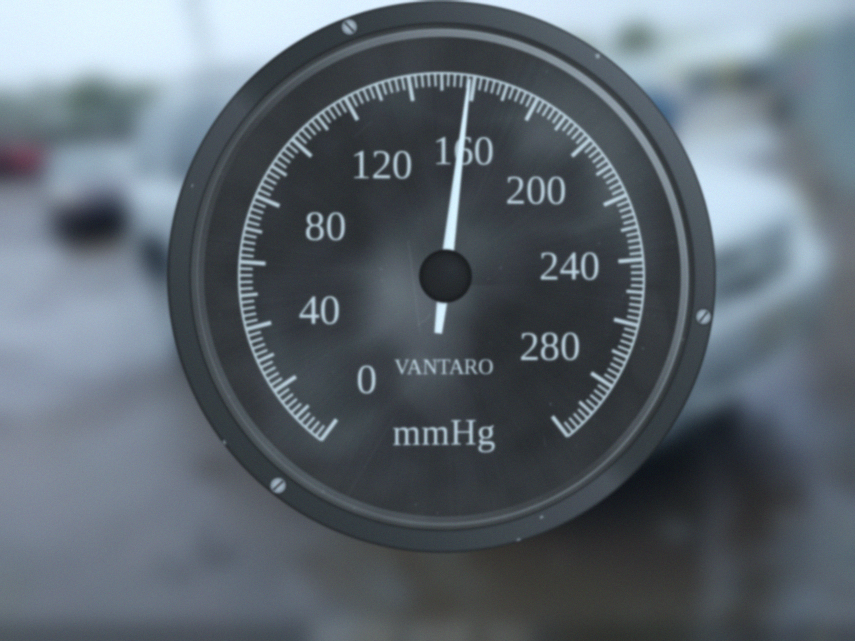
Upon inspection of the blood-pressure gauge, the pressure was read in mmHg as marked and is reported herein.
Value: 158 mmHg
